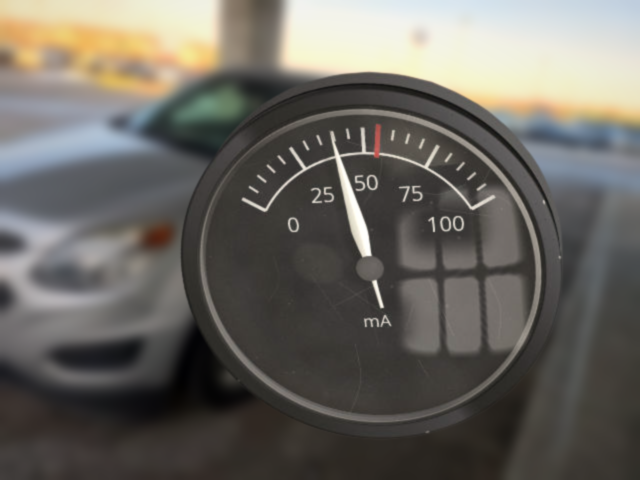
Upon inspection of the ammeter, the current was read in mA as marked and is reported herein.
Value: 40 mA
